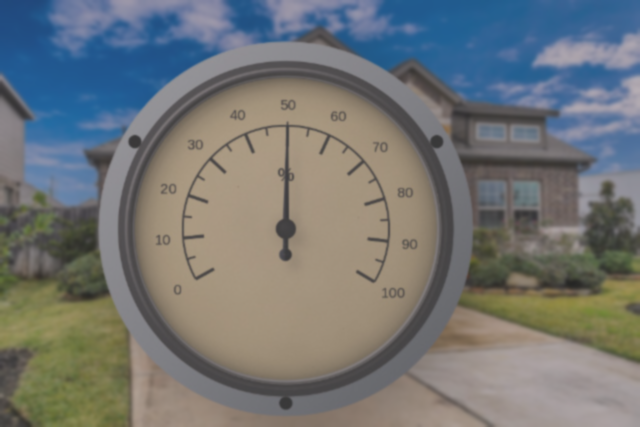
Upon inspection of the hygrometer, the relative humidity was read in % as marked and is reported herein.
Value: 50 %
